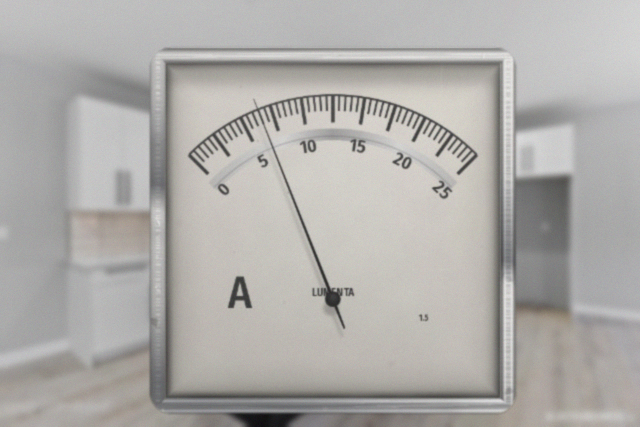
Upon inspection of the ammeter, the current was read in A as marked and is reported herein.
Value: 6.5 A
